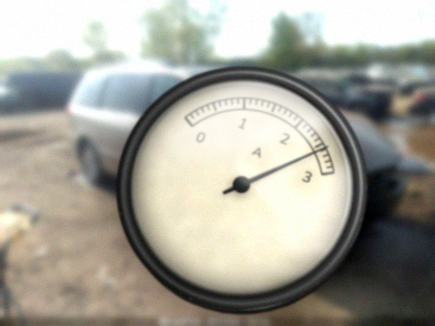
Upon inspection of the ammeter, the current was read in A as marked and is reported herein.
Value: 2.6 A
